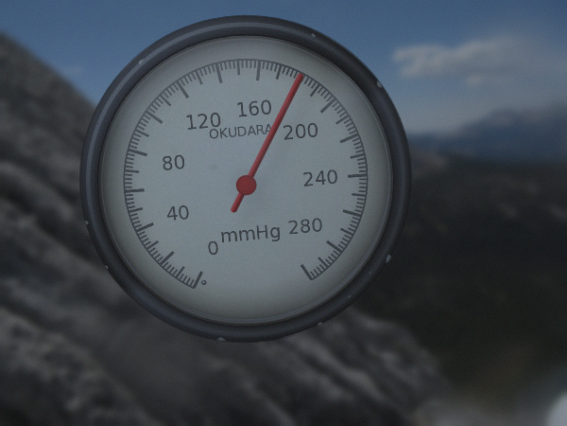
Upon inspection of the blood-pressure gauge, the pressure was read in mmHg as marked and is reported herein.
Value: 180 mmHg
